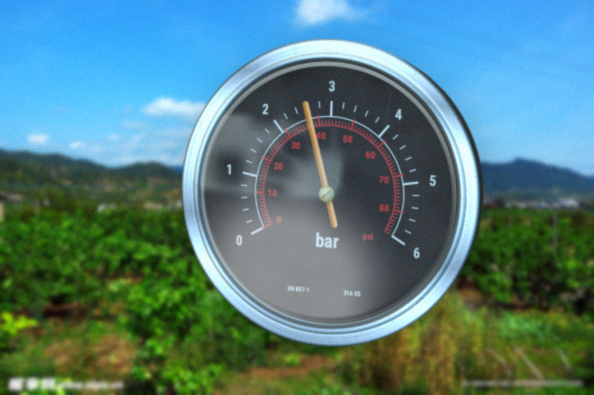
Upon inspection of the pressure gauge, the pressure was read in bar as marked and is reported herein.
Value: 2.6 bar
